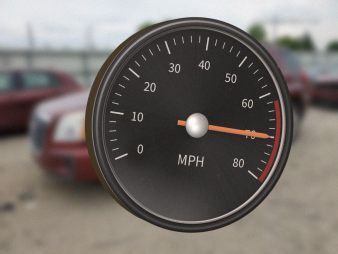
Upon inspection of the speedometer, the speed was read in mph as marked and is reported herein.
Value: 70 mph
